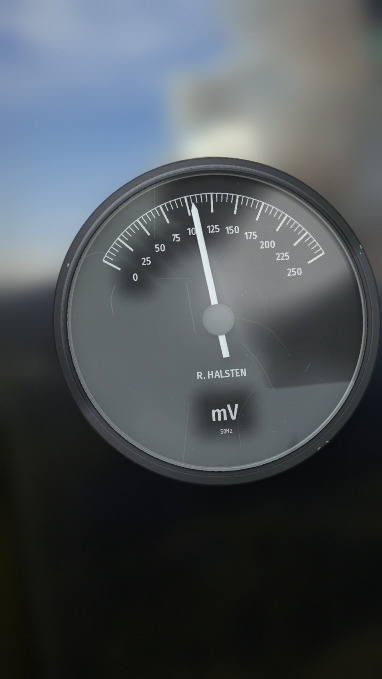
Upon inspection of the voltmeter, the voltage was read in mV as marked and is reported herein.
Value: 105 mV
